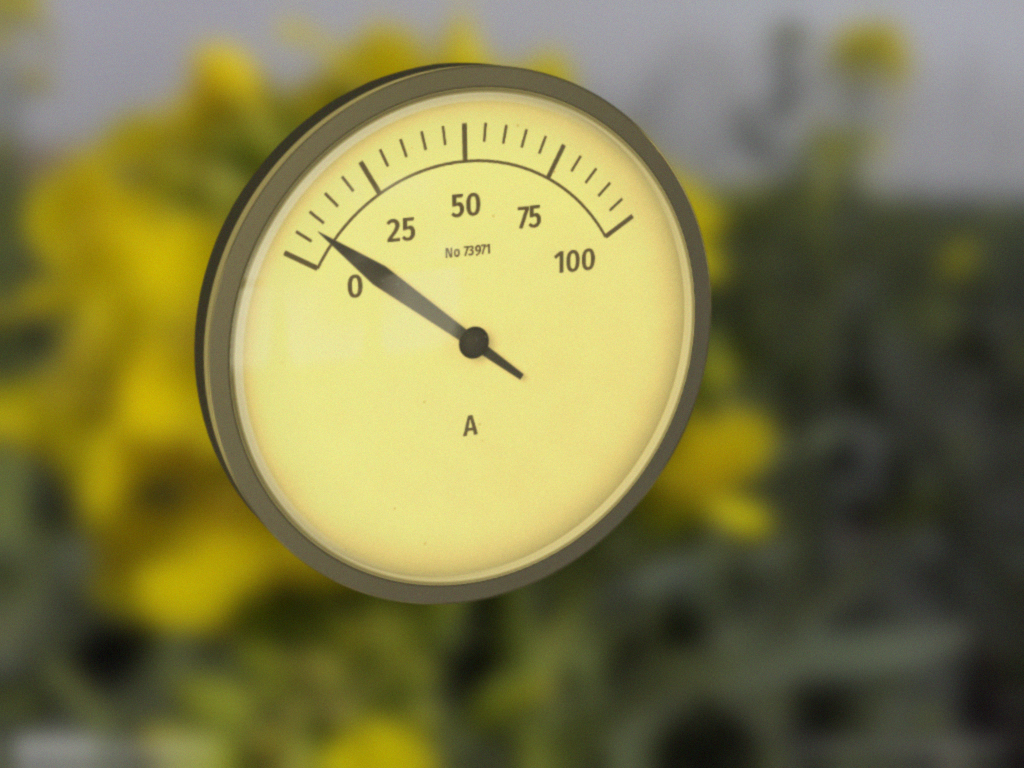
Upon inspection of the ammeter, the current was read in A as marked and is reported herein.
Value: 7.5 A
